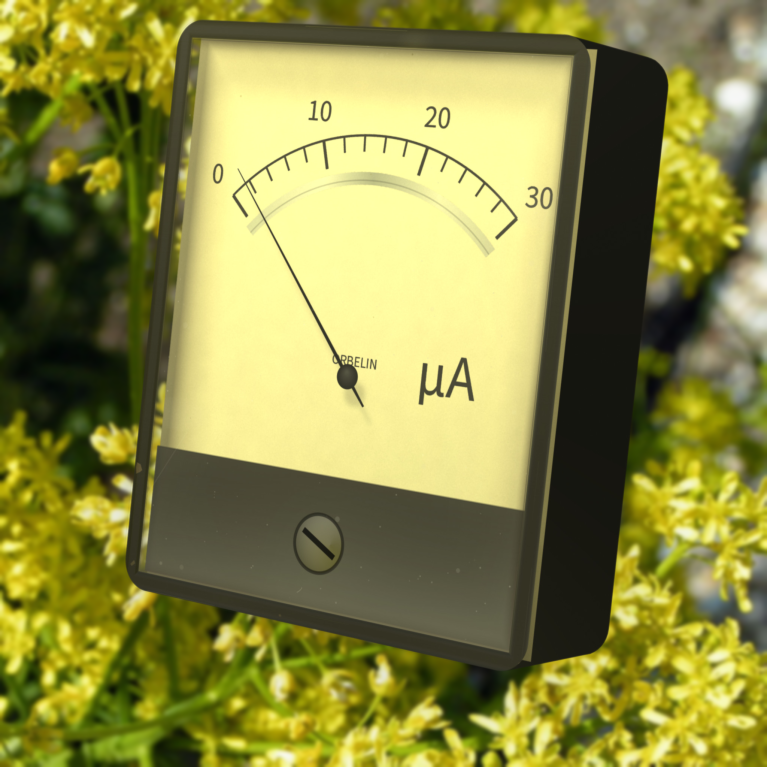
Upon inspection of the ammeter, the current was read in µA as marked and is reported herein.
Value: 2 µA
